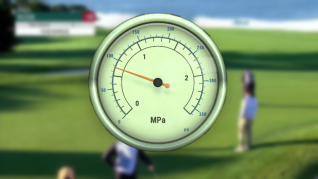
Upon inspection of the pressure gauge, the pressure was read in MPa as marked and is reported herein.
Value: 0.6 MPa
